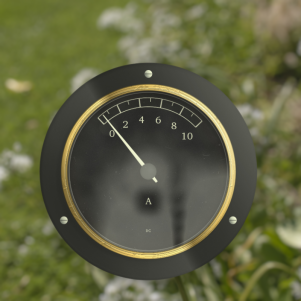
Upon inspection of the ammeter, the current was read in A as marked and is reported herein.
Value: 0.5 A
